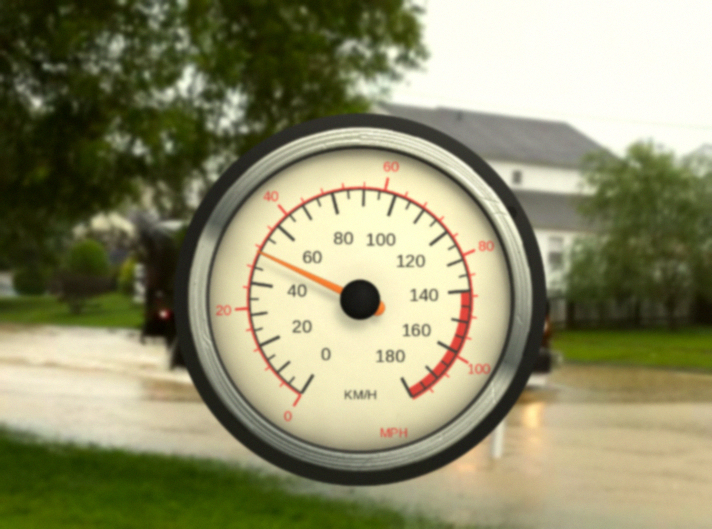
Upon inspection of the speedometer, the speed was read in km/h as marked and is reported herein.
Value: 50 km/h
